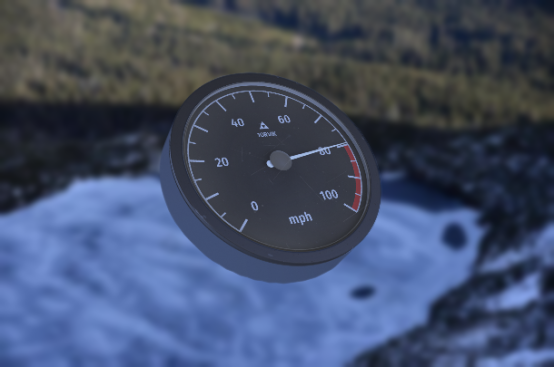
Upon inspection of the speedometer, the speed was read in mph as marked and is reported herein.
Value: 80 mph
